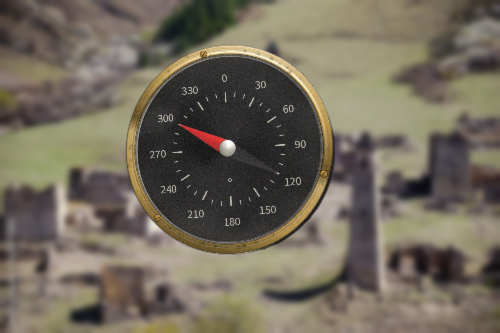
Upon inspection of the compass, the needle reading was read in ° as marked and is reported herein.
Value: 300 °
